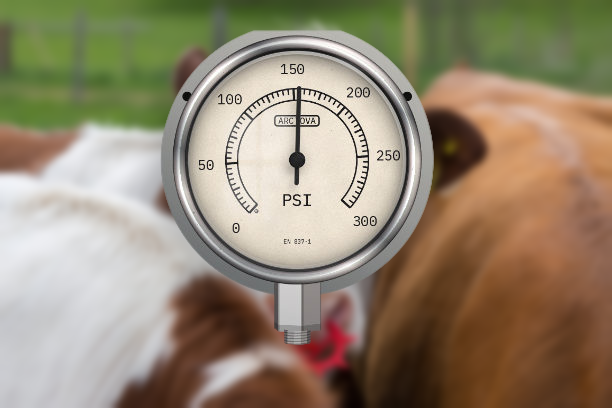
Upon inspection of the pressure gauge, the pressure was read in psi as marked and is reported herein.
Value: 155 psi
